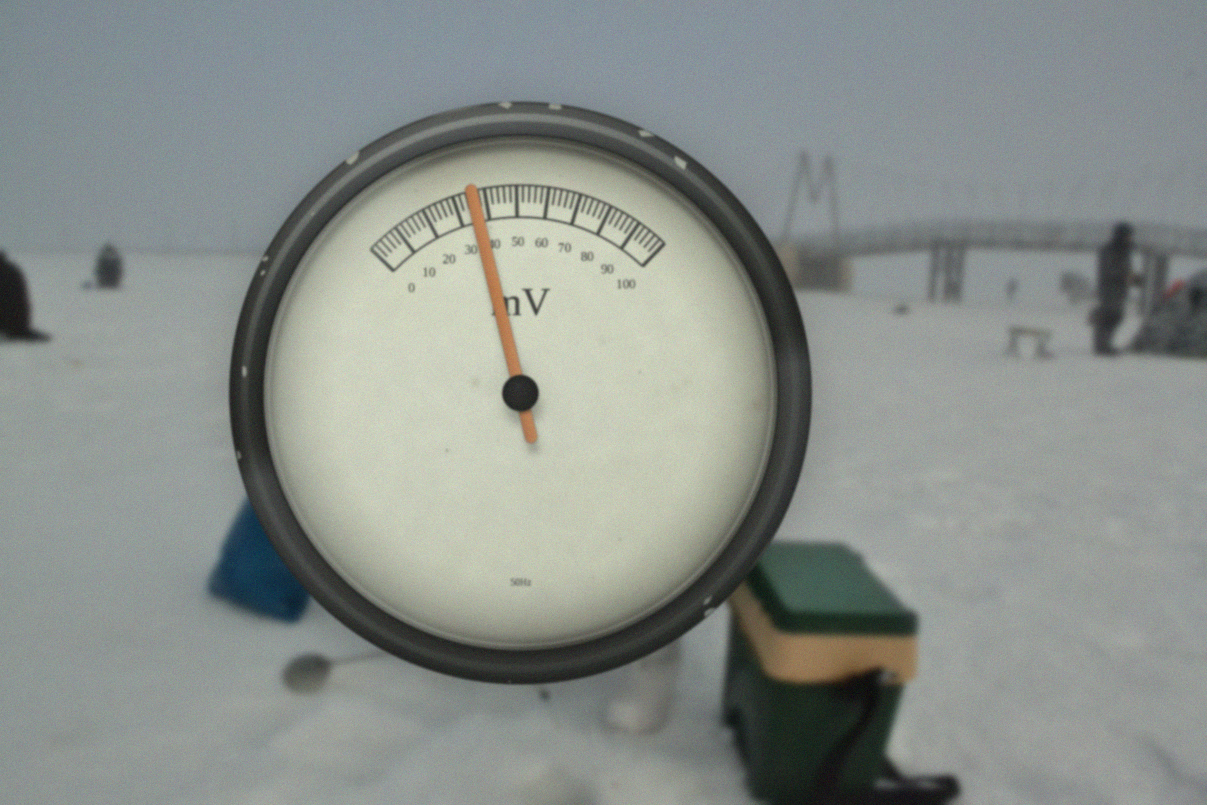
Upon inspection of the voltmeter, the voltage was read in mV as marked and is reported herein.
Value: 36 mV
